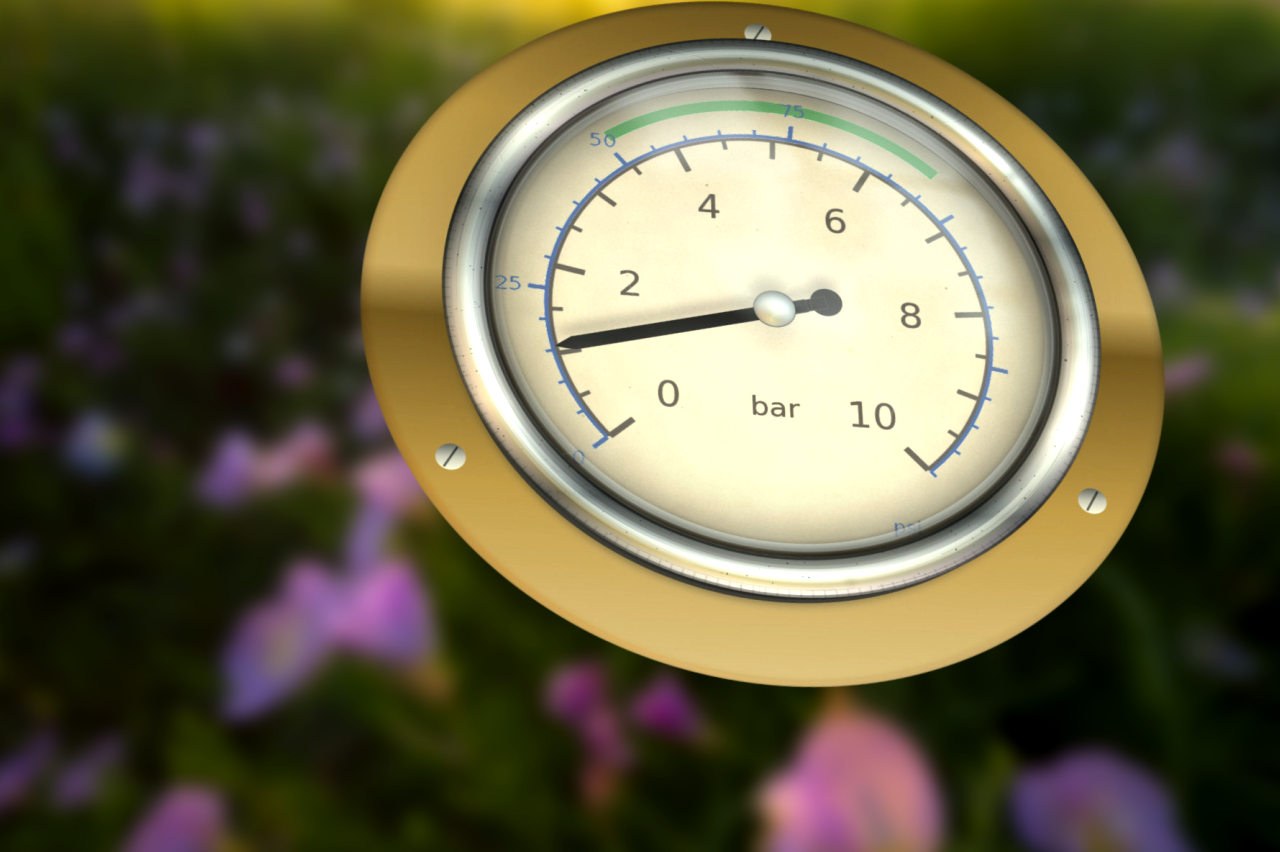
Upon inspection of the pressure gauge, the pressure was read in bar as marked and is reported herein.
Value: 1 bar
